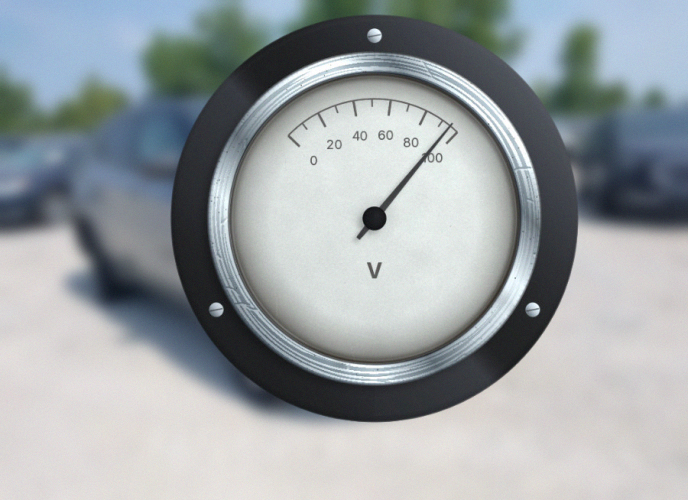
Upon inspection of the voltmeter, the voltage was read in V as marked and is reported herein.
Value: 95 V
